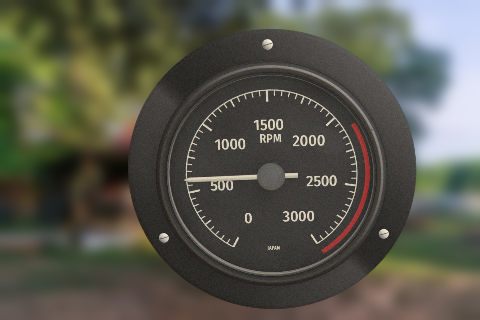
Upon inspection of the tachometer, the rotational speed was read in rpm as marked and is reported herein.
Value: 600 rpm
